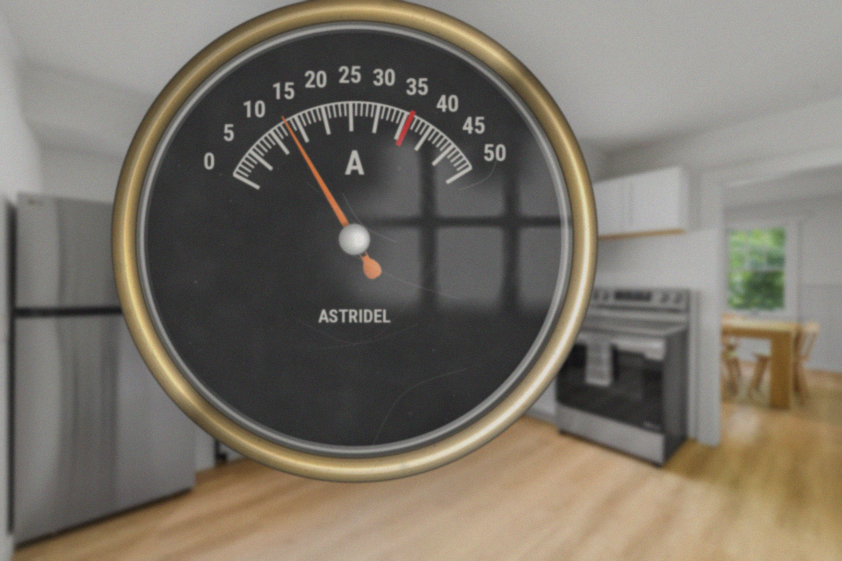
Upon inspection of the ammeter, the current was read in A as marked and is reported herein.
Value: 13 A
